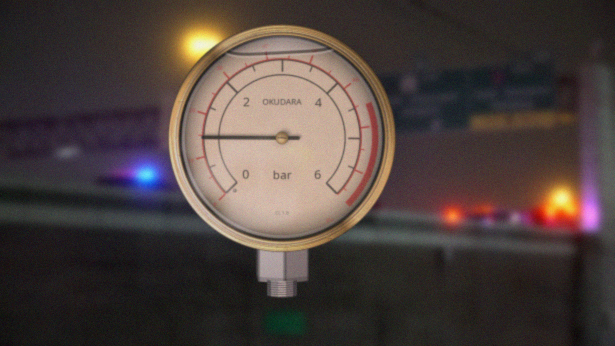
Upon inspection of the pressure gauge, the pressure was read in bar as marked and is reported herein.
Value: 1 bar
